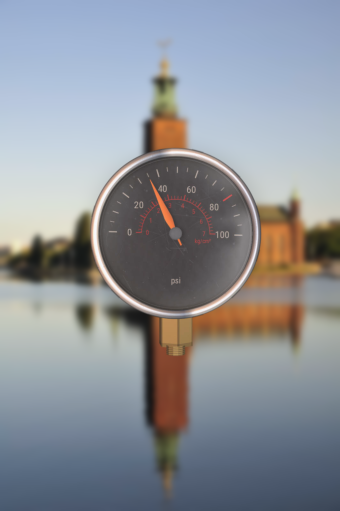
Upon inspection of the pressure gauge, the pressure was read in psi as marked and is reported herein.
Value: 35 psi
